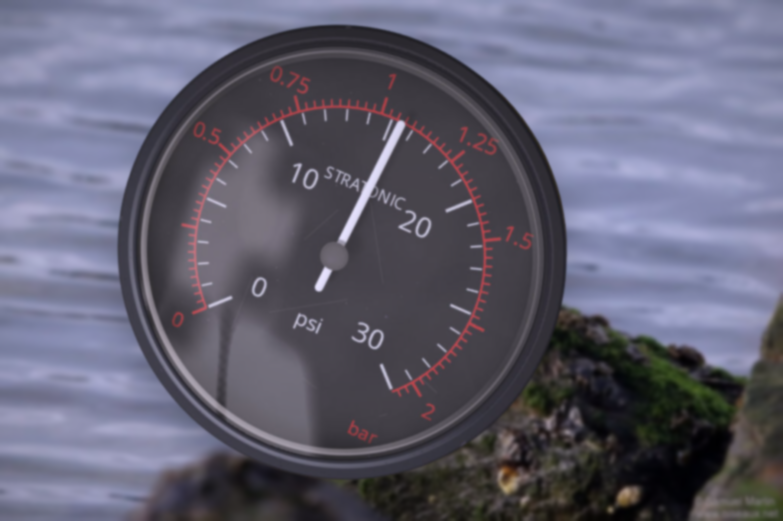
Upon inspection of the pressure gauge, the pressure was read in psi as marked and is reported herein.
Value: 15.5 psi
